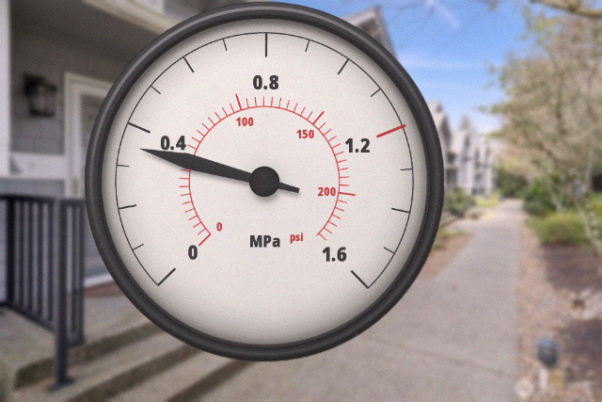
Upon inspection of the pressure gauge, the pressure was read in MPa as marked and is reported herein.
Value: 0.35 MPa
